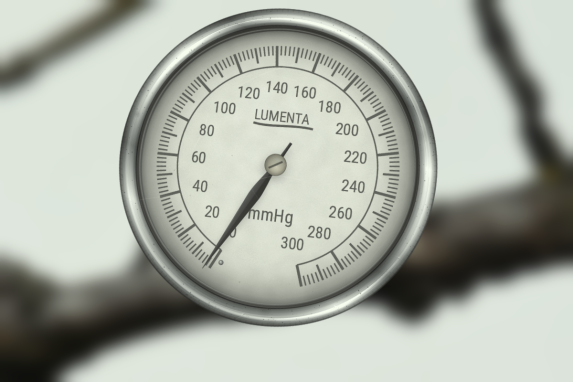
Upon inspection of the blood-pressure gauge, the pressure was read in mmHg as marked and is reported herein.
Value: 2 mmHg
